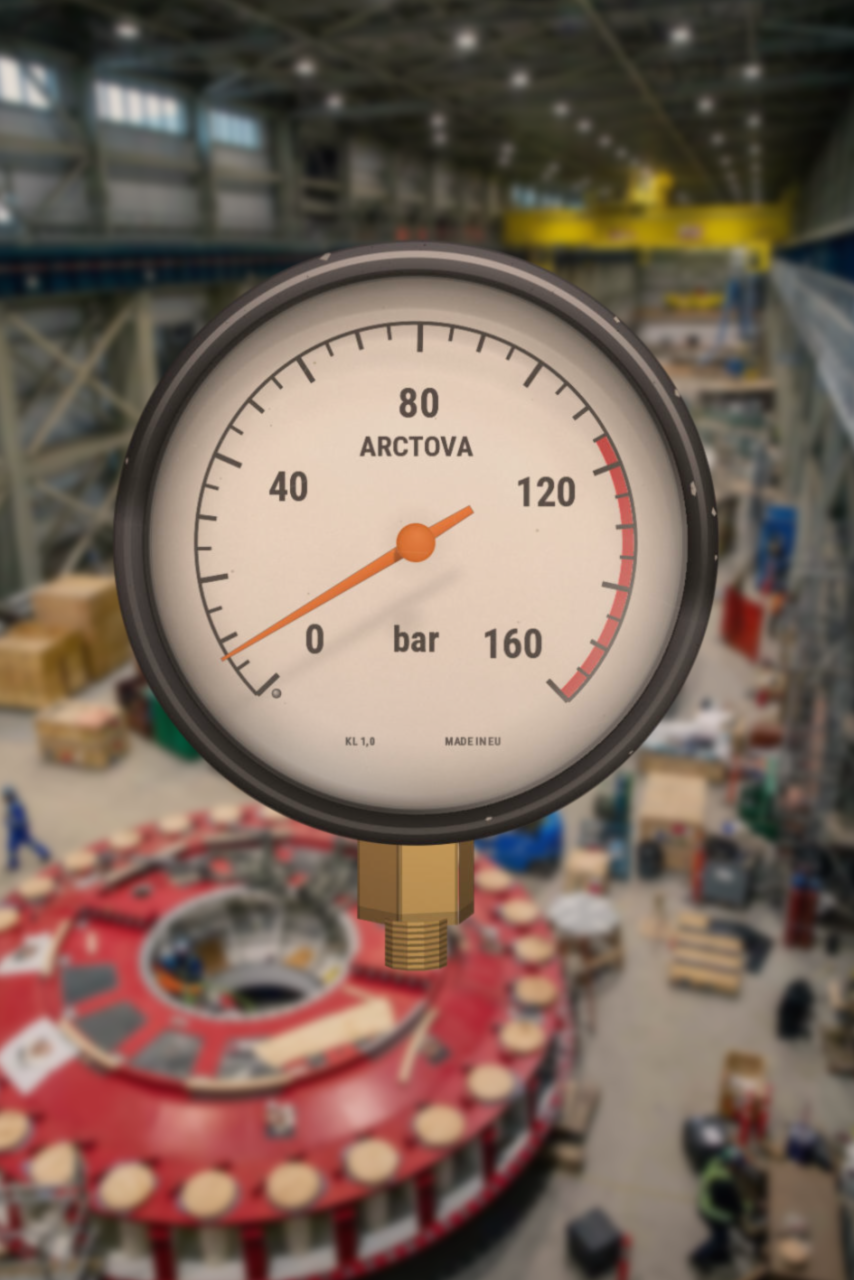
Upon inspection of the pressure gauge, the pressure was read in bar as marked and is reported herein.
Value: 7.5 bar
